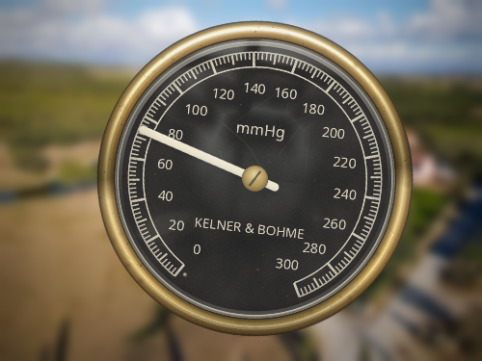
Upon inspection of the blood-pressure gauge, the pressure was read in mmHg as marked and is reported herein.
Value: 74 mmHg
